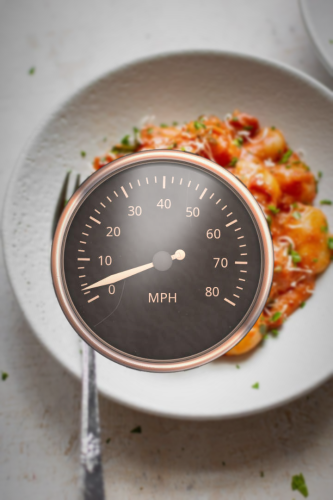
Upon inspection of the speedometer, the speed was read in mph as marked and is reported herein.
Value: 3 mph
